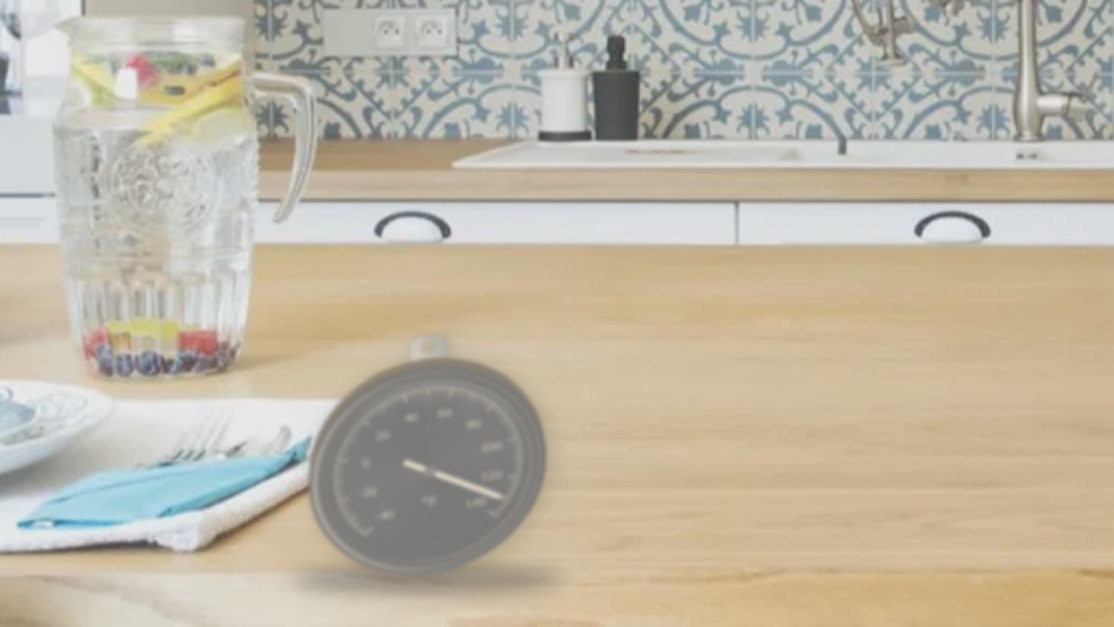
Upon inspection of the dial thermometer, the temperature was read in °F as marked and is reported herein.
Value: 130 °F
